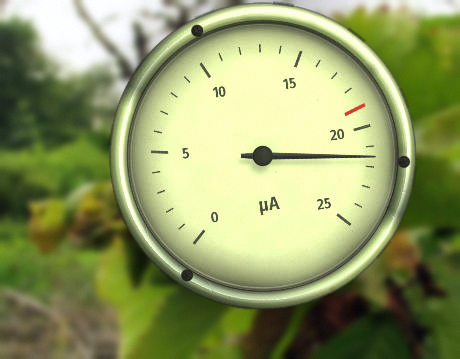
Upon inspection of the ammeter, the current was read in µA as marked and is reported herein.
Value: 21.5 µA
